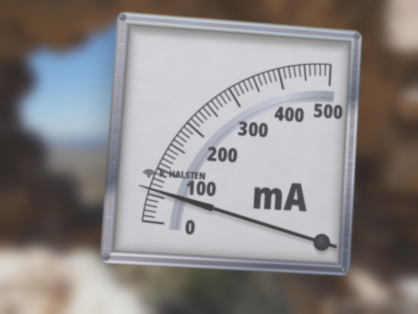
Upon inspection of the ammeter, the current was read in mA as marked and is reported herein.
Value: 60 mA
